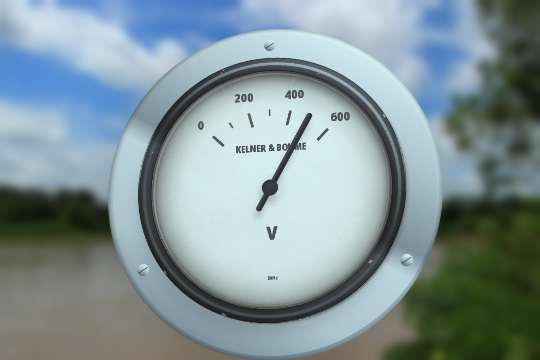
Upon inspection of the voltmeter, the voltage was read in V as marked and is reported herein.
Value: 500 V
